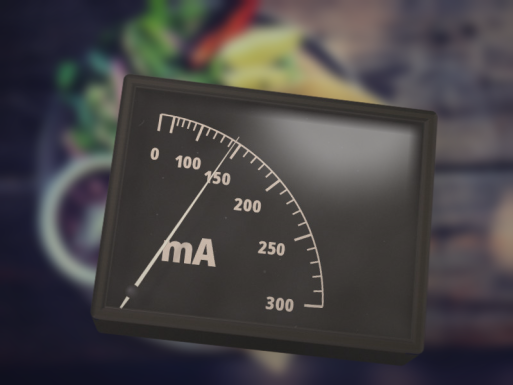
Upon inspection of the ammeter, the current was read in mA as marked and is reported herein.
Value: 145 mA
